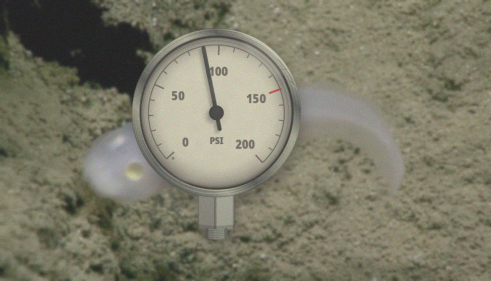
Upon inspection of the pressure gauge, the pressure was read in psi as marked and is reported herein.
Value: 90 psi
